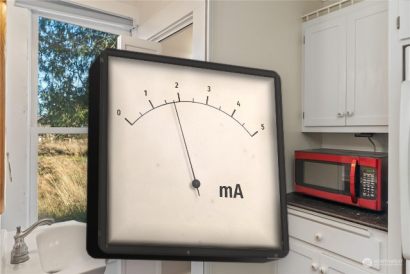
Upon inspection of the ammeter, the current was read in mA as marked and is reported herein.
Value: 1.75 mA
